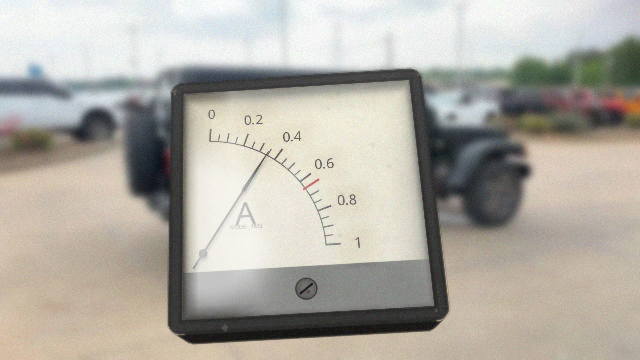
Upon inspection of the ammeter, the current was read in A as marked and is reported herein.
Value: 0.35 A
